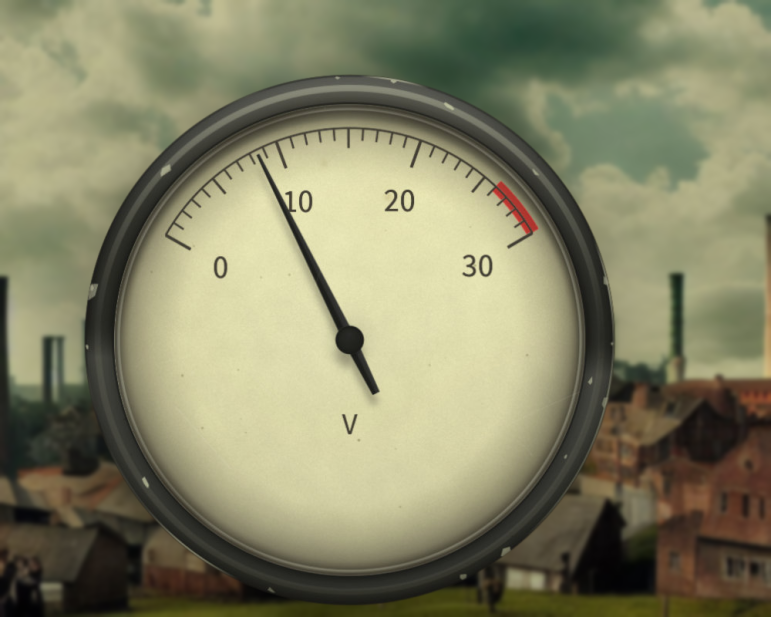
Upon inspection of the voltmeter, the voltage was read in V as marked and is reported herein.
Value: 8.5 V
